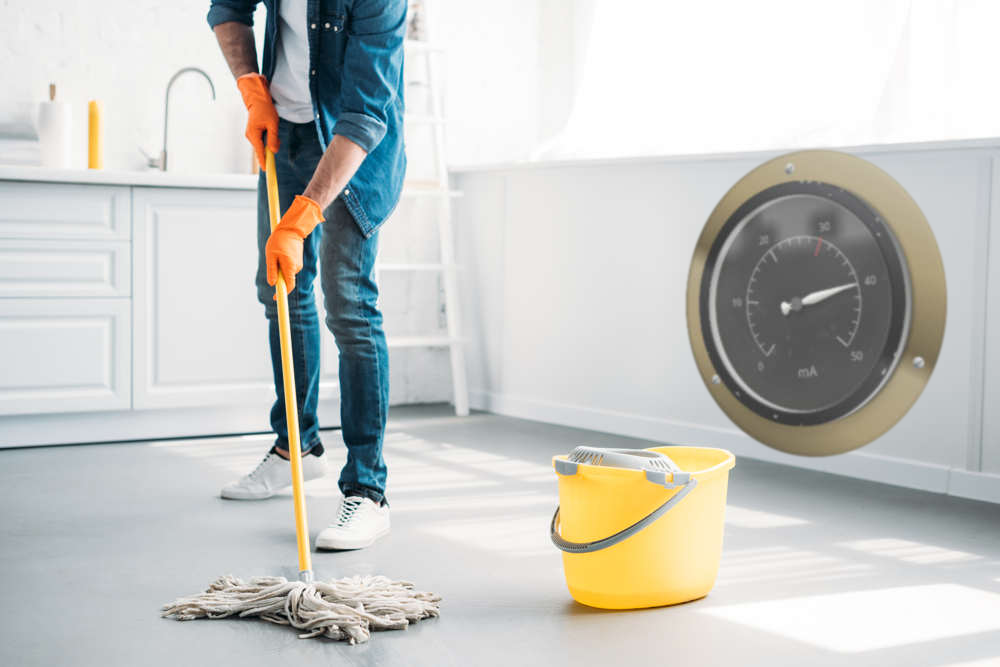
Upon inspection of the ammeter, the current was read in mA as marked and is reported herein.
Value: 40 mA
